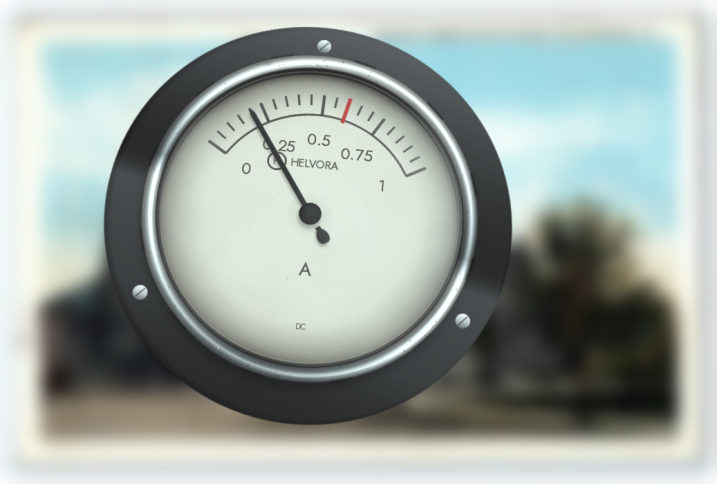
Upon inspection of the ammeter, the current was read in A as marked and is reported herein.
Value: 0.2 A
